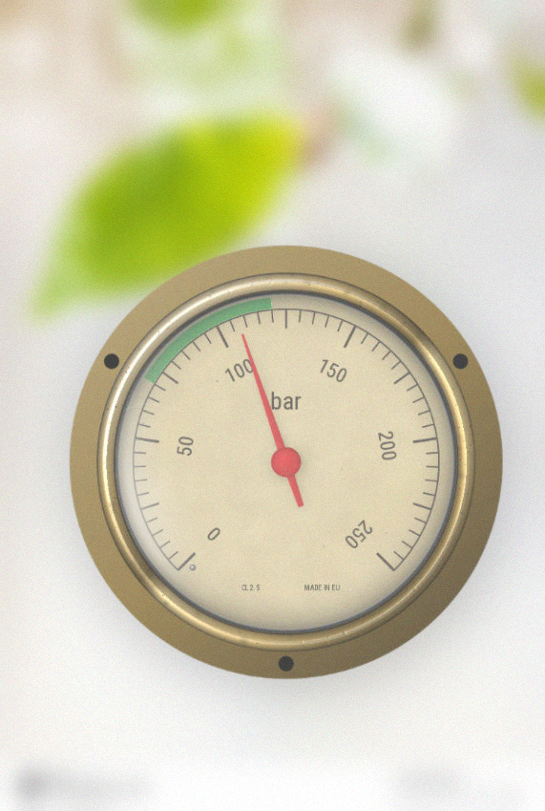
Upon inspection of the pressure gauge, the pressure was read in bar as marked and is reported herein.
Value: 107.5 bar
